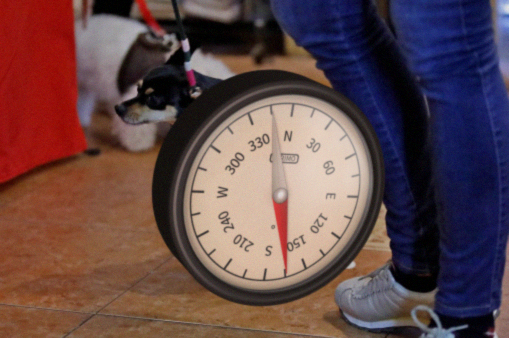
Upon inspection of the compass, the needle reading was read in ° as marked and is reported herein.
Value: 165 °
